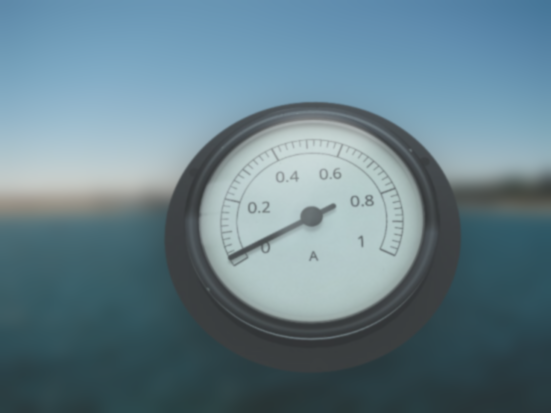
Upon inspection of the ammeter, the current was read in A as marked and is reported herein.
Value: 0.02 A
